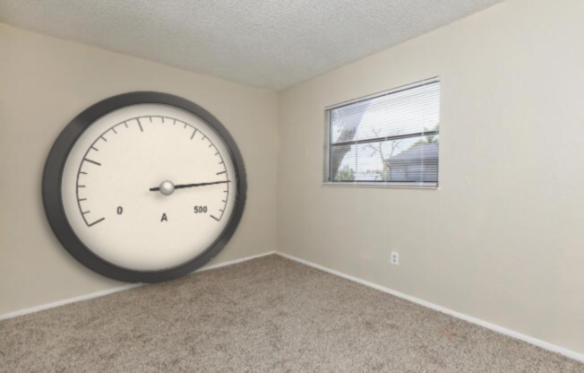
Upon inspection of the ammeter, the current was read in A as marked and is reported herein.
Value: 420 A
